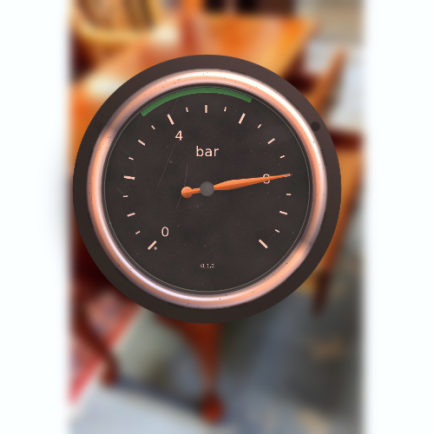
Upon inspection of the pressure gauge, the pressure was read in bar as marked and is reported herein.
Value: 8 bar
